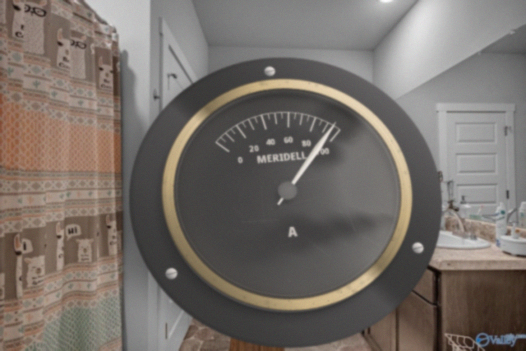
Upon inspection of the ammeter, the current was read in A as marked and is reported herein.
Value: 95 A
